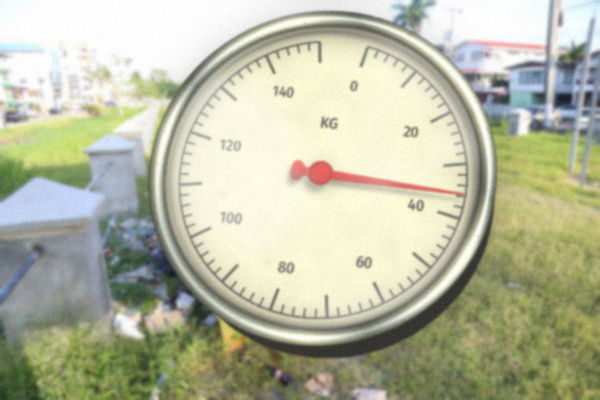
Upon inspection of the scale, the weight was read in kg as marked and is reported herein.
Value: 36 kg
